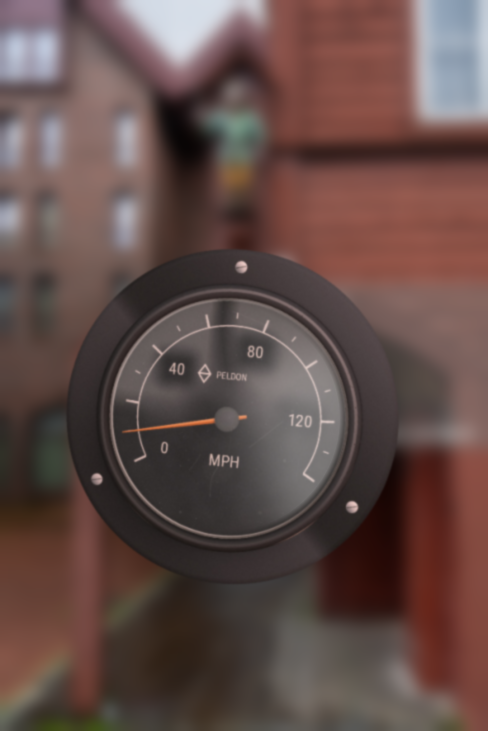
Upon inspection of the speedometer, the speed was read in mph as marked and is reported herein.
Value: 10 mph
